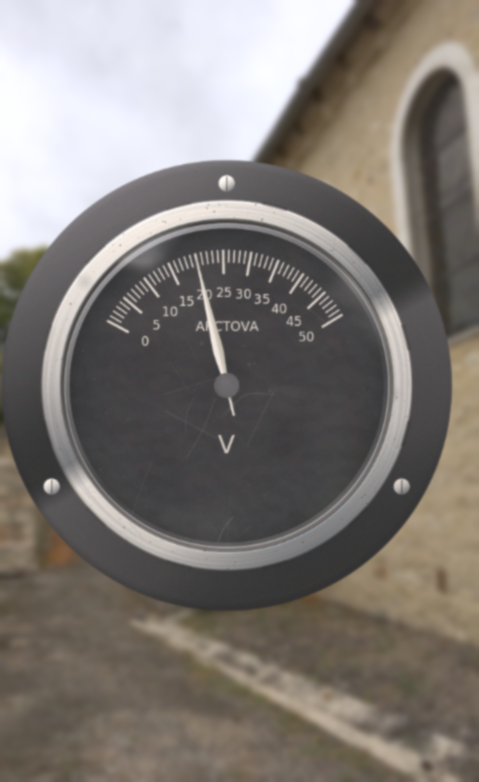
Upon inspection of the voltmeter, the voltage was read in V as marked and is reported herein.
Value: 20 V
